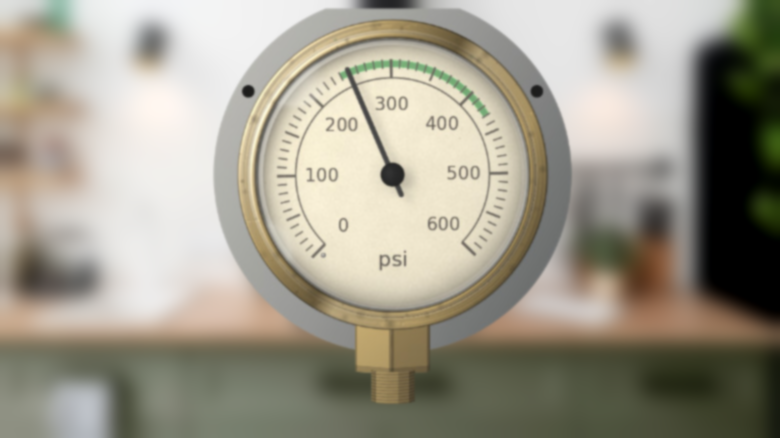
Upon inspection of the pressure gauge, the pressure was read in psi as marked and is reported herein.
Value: 250 psi
